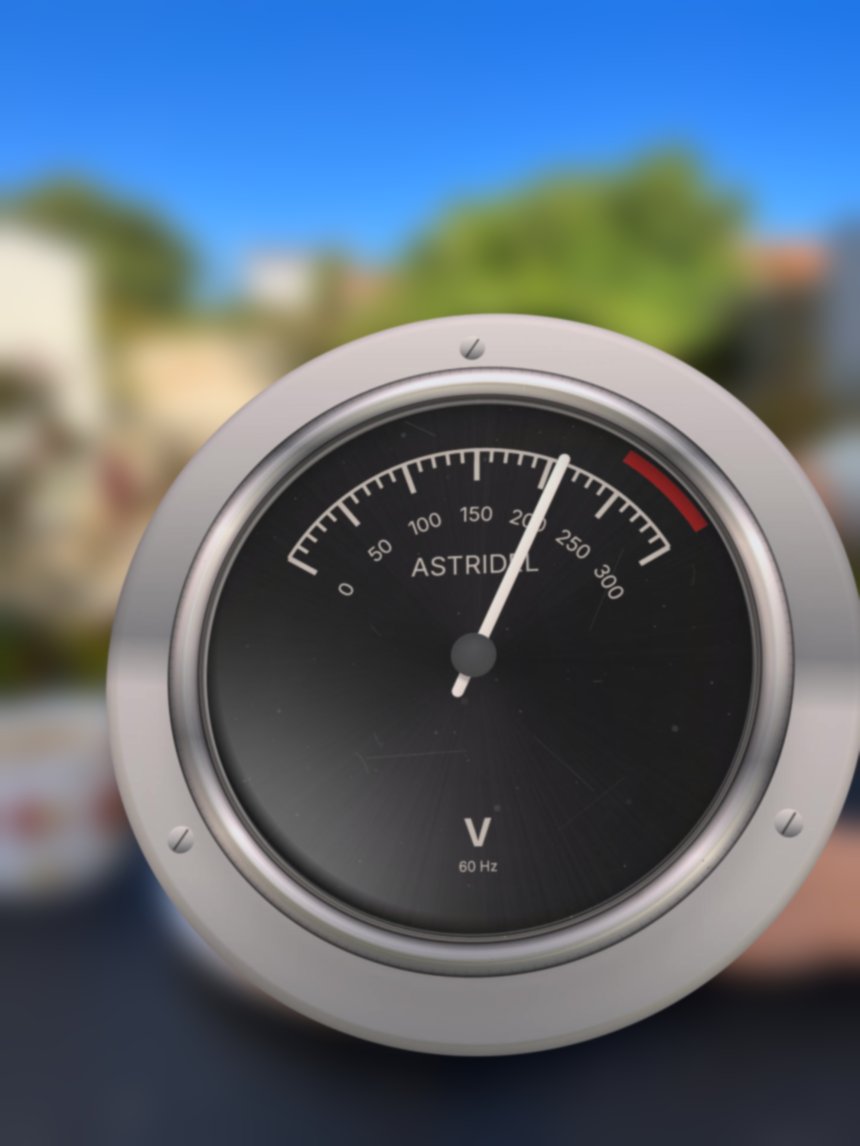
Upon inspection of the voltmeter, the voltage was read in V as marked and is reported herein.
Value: 210 V
